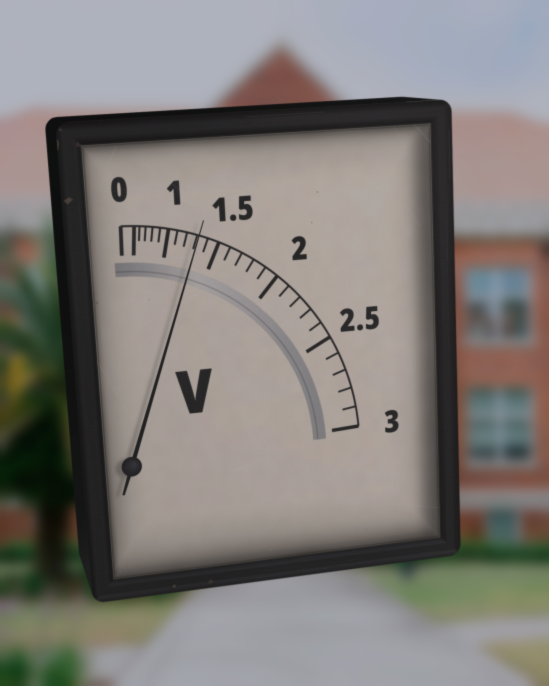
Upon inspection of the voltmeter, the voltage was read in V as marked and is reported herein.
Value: 1.3 V
